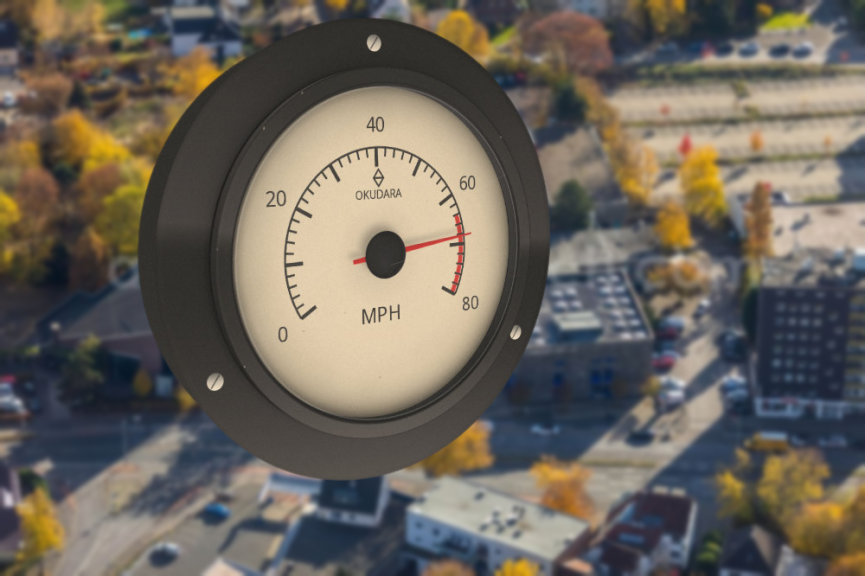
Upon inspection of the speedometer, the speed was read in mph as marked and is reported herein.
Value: 68 mph
